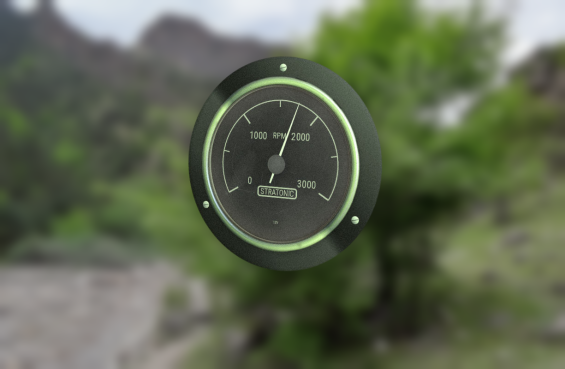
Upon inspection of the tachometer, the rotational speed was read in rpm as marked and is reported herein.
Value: 1750 rpm
